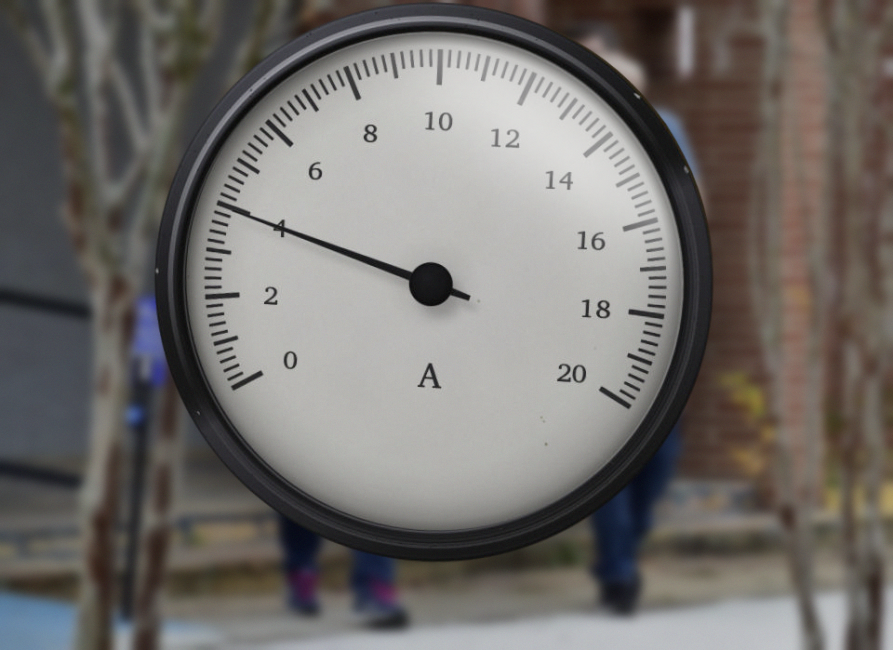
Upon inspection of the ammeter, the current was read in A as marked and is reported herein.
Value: 4 A
